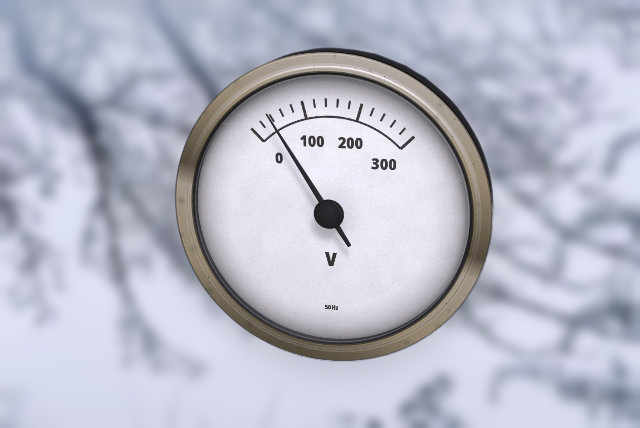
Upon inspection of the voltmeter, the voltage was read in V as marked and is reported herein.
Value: 40 V
